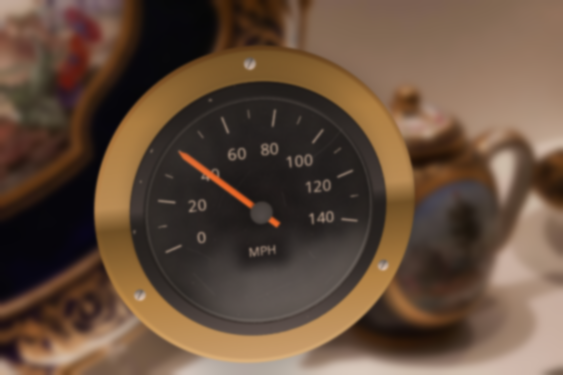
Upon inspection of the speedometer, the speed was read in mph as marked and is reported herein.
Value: 40 mph
